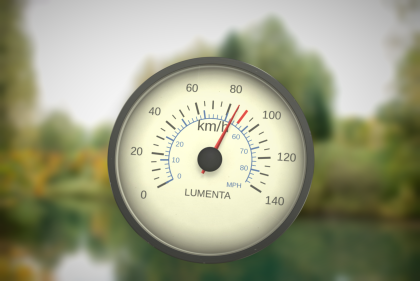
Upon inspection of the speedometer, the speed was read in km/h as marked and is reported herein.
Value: 85 km/h
